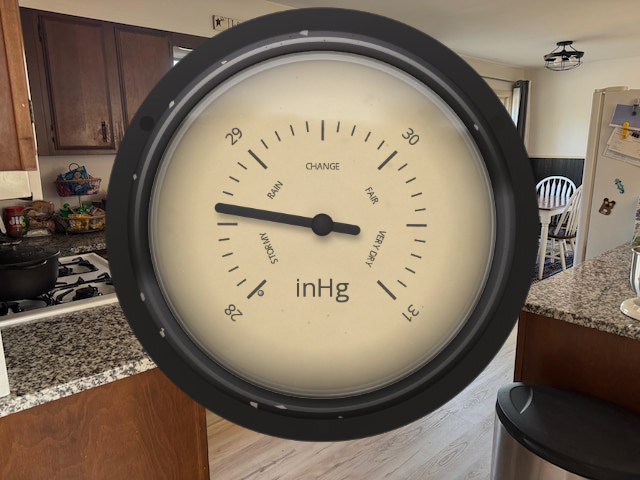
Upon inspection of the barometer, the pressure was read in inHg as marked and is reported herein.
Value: 28.6 inHg
